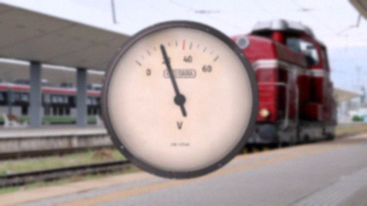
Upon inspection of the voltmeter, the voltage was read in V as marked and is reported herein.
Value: 20 V
